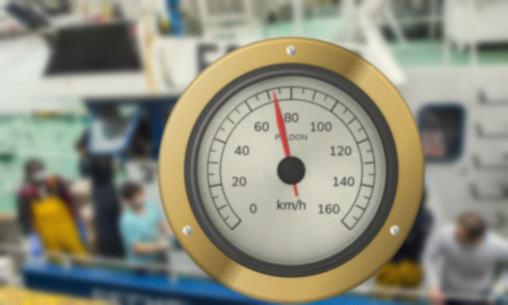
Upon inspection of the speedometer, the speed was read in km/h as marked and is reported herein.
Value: 72.5 km/h
